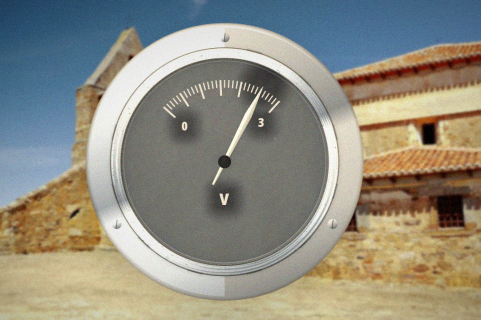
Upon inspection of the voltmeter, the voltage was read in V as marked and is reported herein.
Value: 2.5 V
